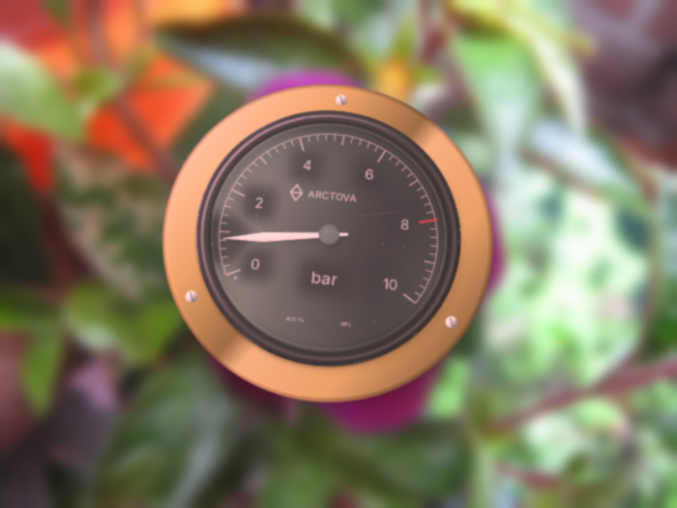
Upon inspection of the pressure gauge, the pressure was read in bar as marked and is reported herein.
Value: 0.8 bar
